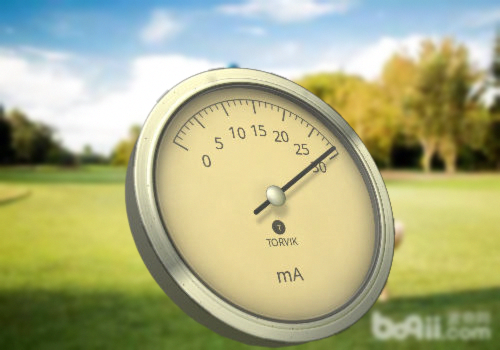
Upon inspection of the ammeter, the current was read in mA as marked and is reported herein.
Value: 29 mA
